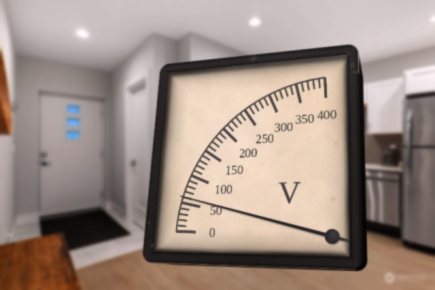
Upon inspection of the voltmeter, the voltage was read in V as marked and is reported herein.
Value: 60 V
